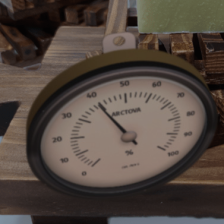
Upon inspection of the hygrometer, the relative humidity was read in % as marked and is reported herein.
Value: 40 %
